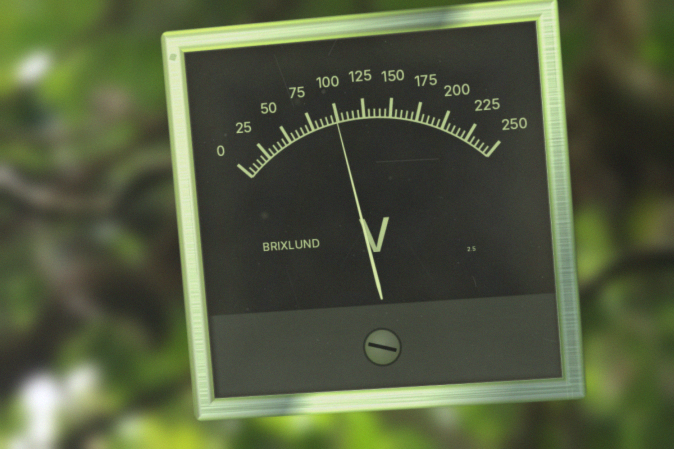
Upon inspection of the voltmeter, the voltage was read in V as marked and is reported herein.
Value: 100 V
